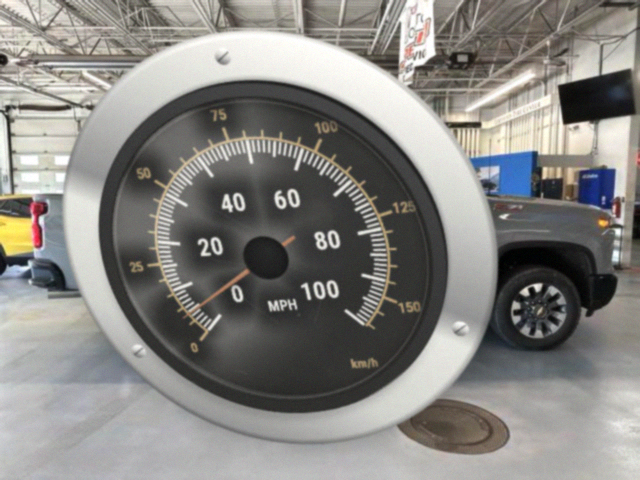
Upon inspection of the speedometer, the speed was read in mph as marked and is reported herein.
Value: 5 mph
